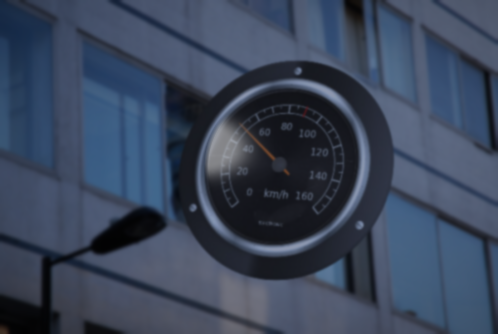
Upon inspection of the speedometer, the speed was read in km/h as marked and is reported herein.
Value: 50 km/h
